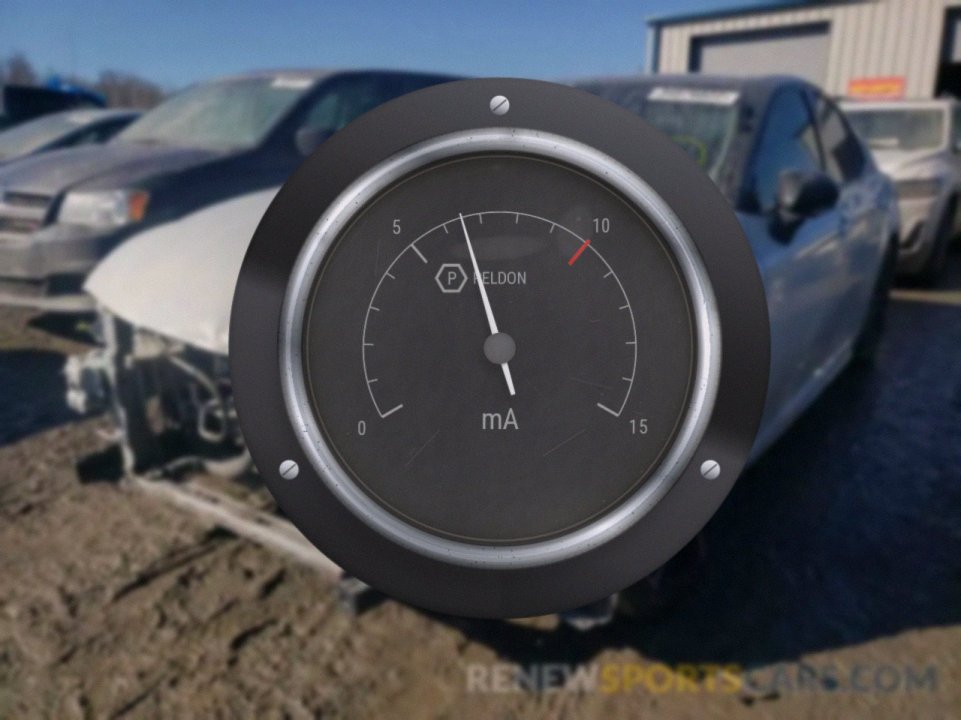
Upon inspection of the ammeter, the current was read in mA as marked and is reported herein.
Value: 6.5 mA
